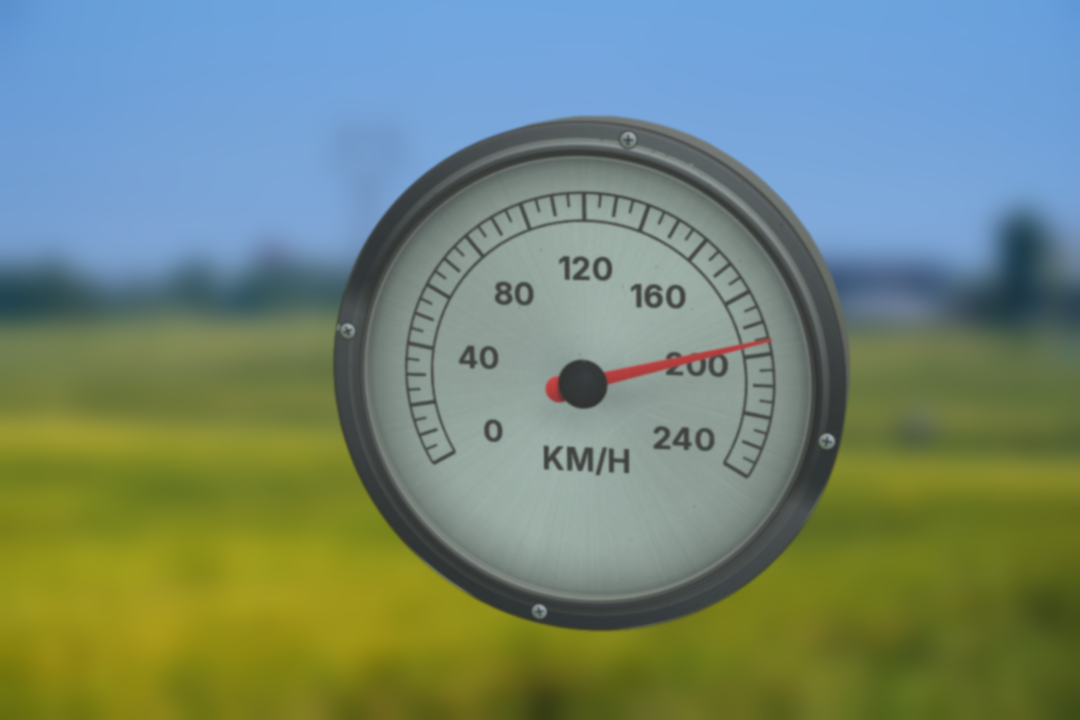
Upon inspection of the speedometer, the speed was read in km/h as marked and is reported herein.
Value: 195 km/h
